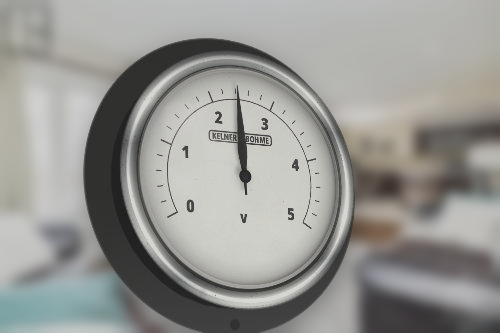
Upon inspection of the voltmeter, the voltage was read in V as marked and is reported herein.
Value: 2.4 V
